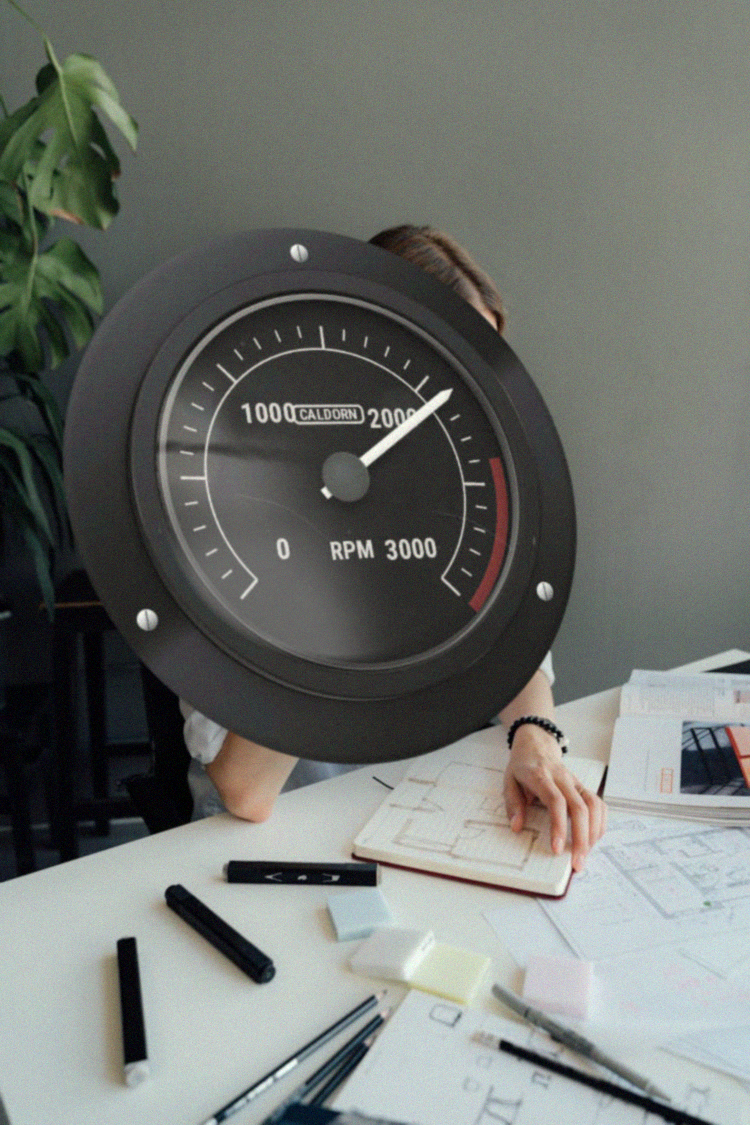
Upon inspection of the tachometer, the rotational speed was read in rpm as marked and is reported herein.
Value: 2100 rpm
